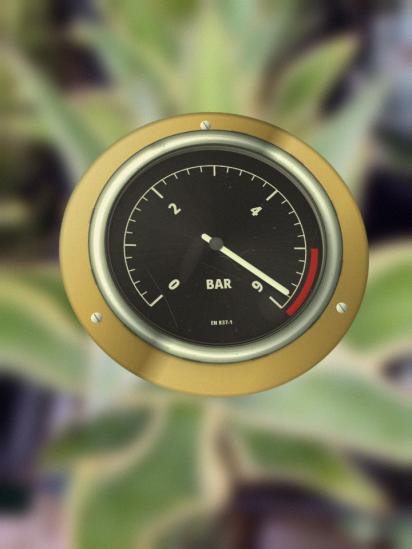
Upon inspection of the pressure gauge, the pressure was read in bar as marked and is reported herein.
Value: 5.8 bar
